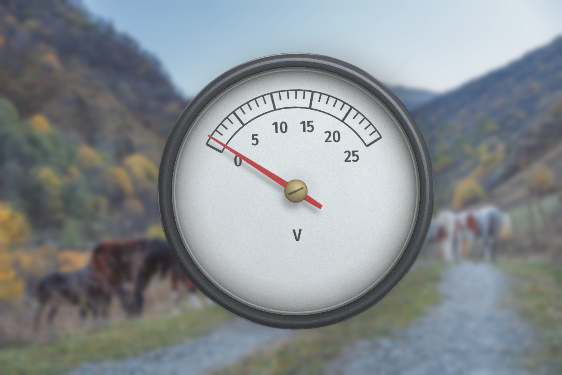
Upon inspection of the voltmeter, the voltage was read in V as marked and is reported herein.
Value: 1 V
